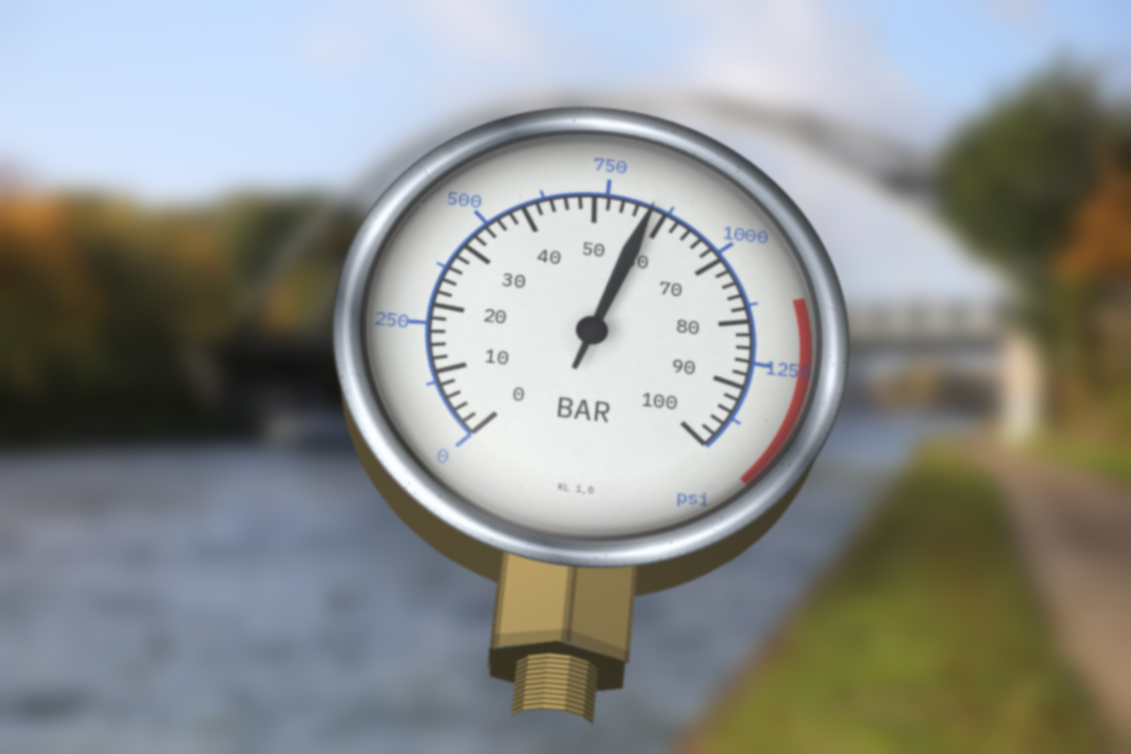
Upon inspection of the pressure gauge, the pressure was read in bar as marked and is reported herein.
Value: 58 bar
